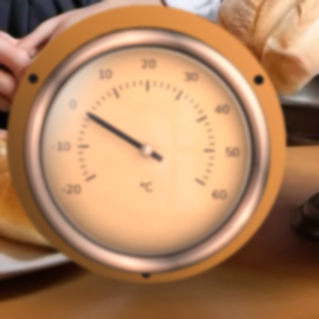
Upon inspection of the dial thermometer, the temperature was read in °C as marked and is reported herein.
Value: 0 °C
